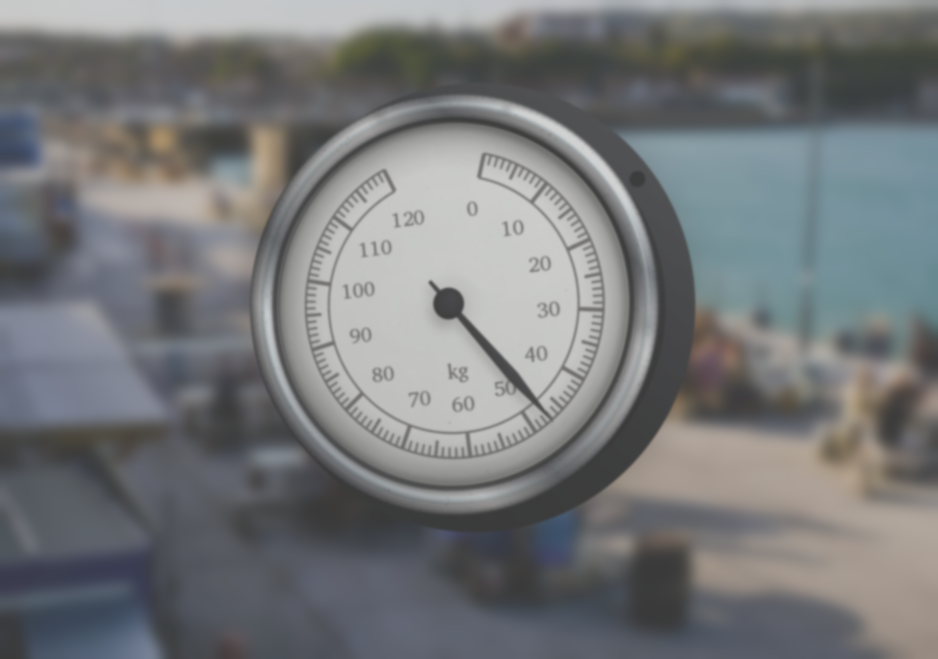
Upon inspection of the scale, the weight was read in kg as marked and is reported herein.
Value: 47 kg
